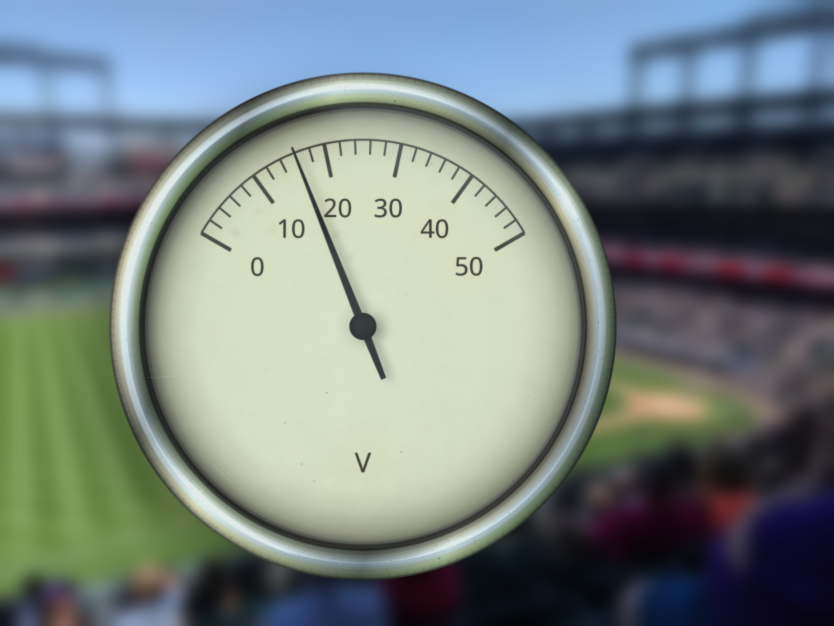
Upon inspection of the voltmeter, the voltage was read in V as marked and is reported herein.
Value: 16 V
